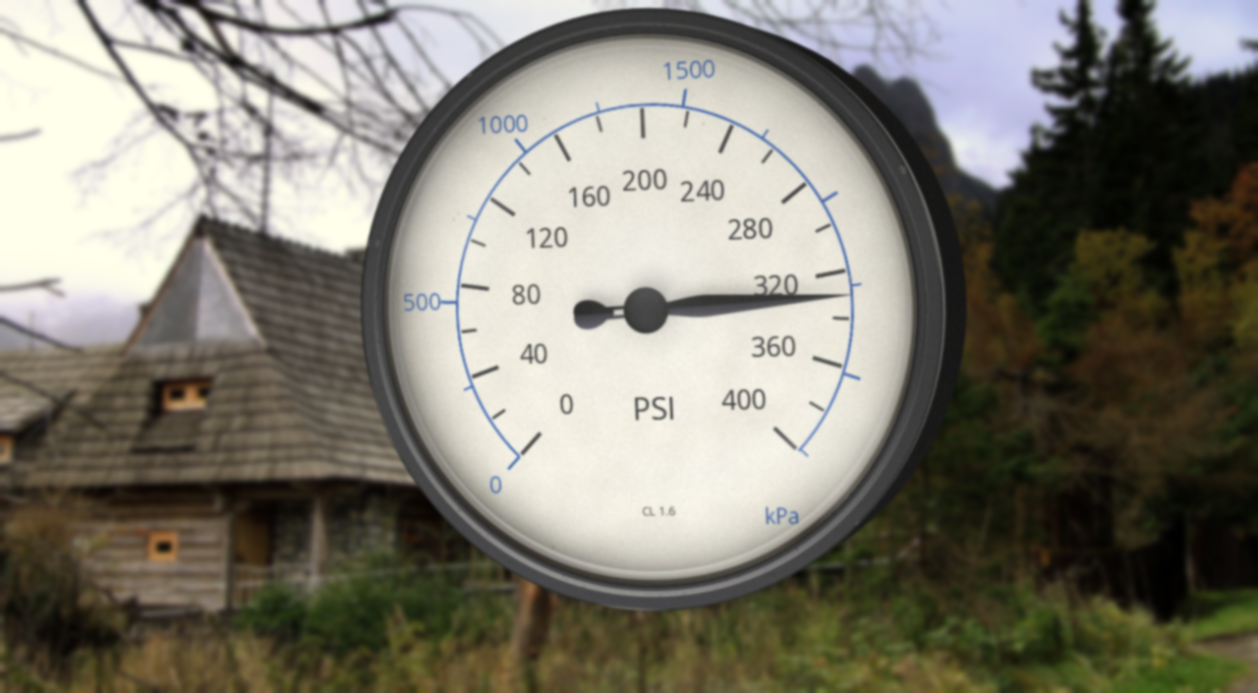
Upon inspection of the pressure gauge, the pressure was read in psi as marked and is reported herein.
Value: 330 psi
